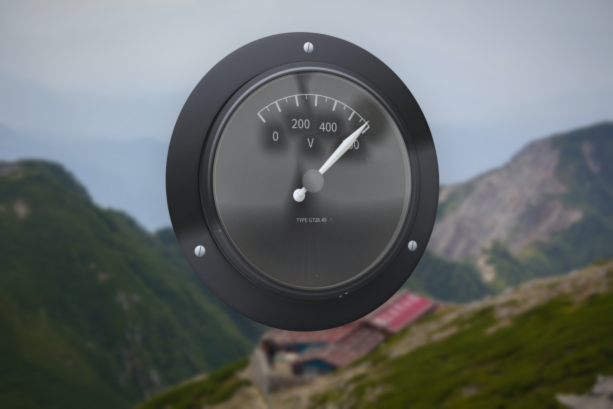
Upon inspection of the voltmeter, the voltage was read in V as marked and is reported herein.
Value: 575 V
